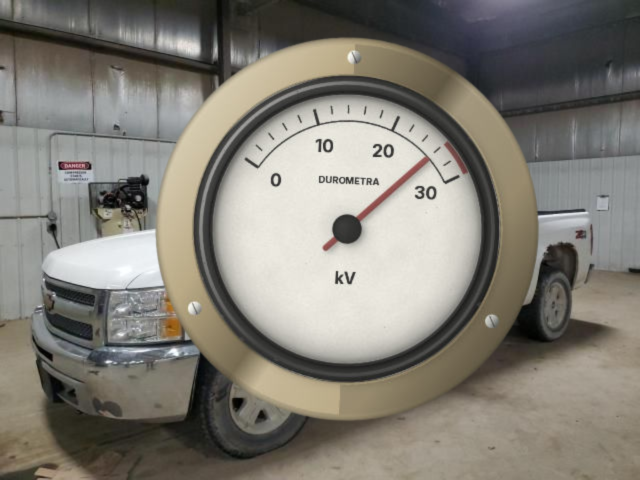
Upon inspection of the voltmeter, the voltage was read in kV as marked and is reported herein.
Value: 26 kV
